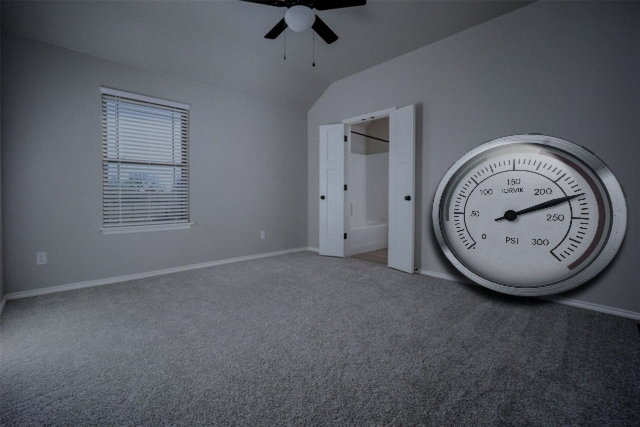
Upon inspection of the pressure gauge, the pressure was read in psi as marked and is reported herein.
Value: 225 psi
